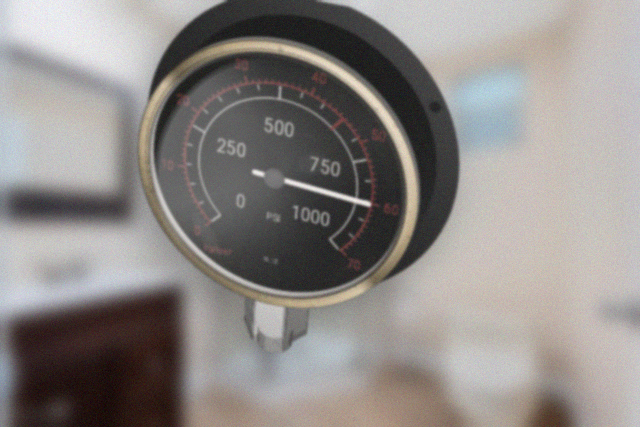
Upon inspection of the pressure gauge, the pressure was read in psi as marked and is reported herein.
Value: 850 psi
